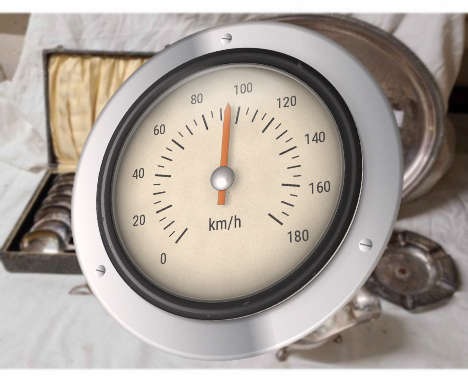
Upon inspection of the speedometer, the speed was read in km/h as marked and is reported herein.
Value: 95 km/h
